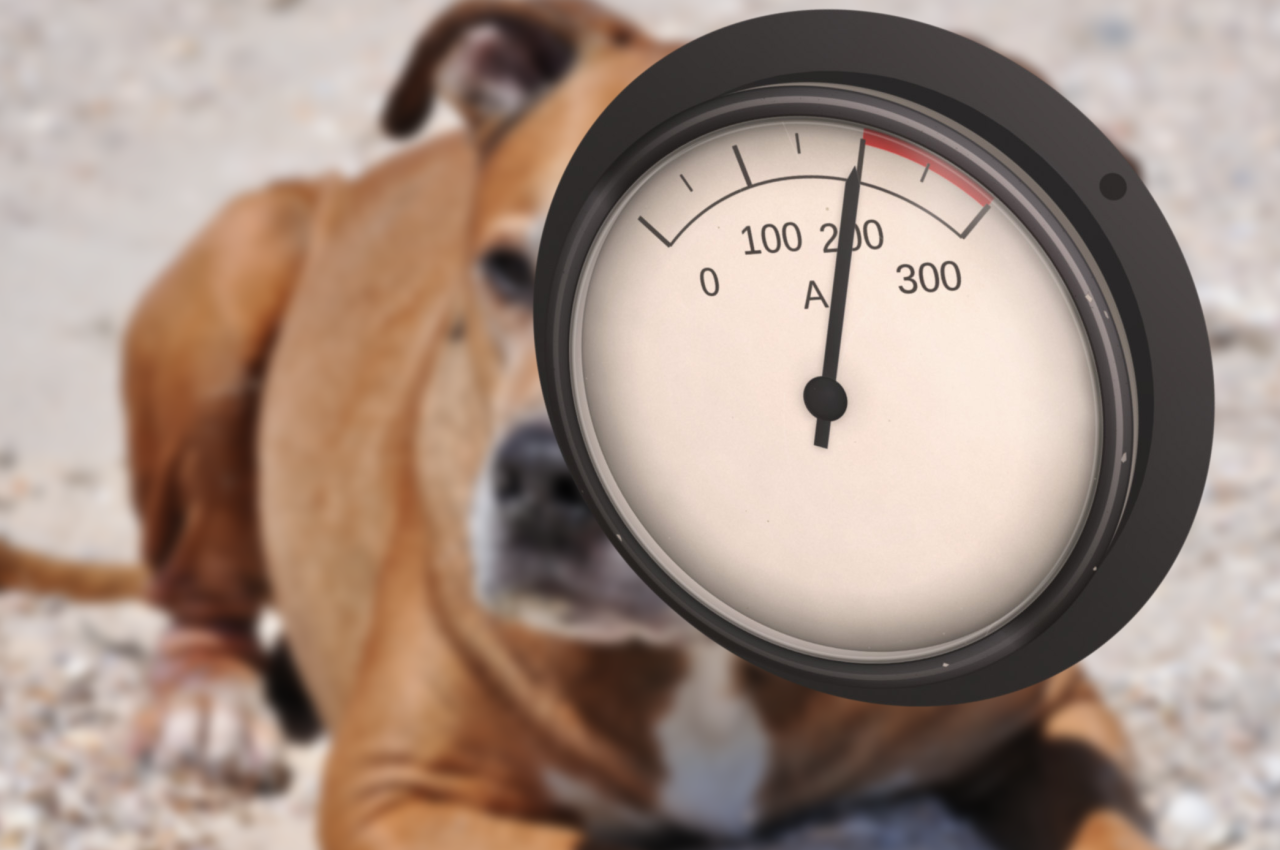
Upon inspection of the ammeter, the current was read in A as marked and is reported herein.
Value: 200 A
